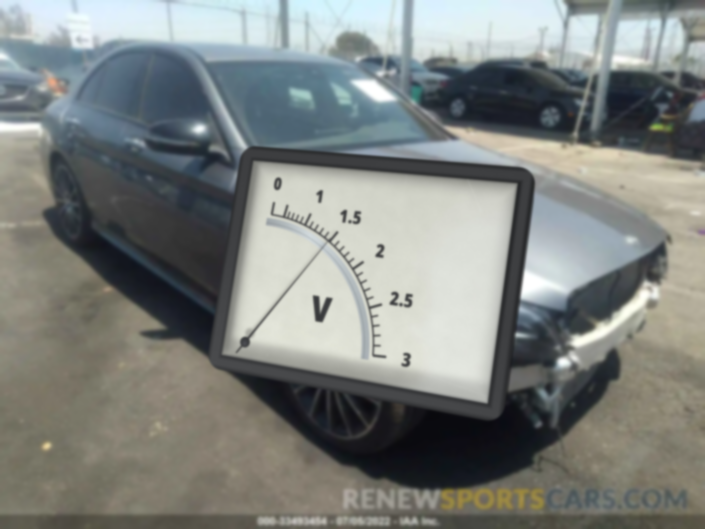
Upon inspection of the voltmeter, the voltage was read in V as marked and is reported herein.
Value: 1.5 V
